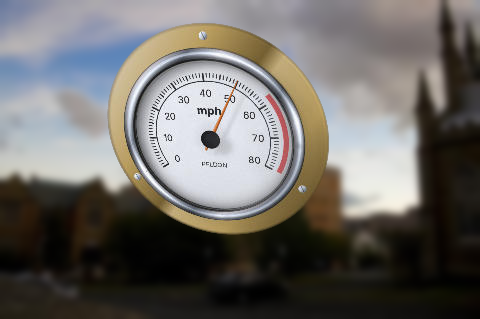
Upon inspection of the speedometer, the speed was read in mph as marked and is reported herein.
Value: 50 mph
